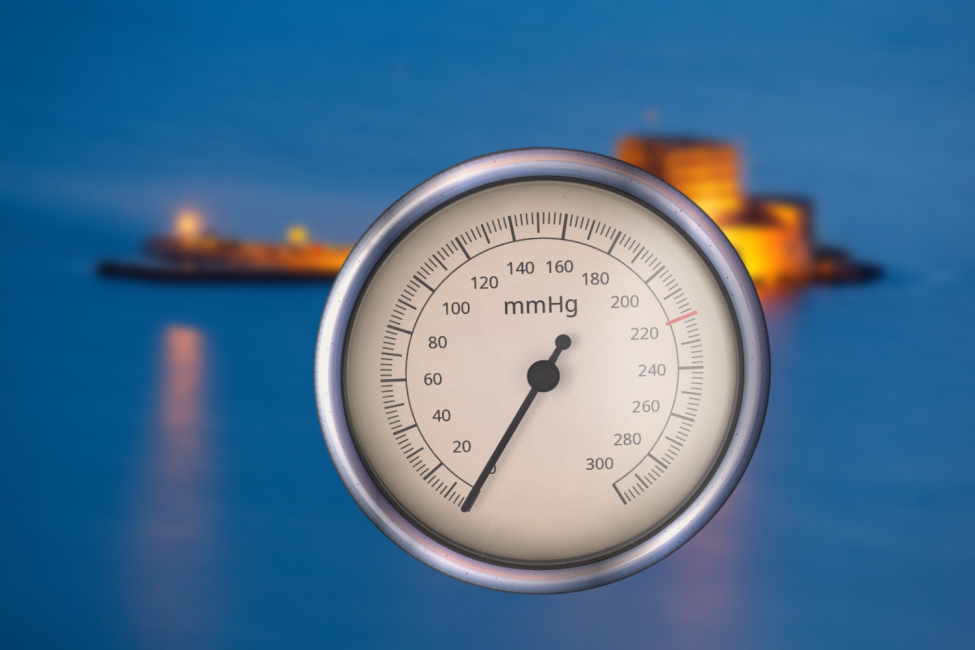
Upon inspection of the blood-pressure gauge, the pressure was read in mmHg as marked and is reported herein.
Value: 2 mmHg
